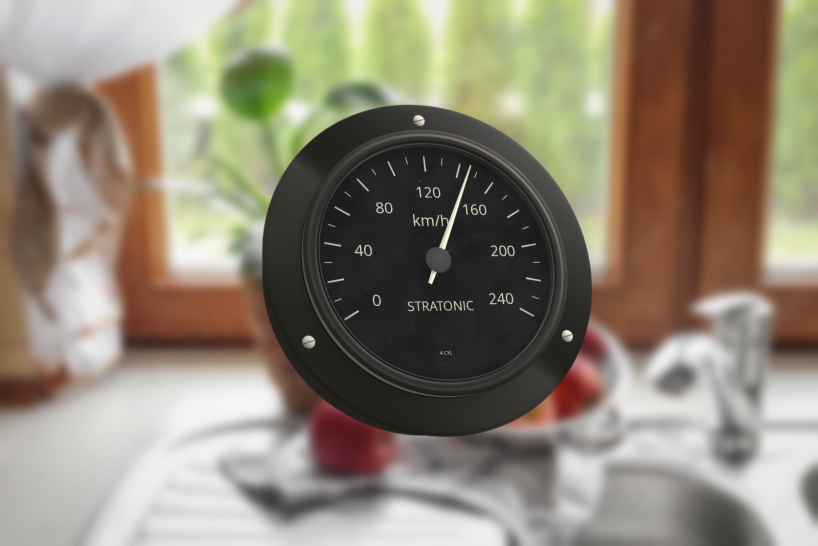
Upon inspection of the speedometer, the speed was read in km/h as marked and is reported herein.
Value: 145 km/h
